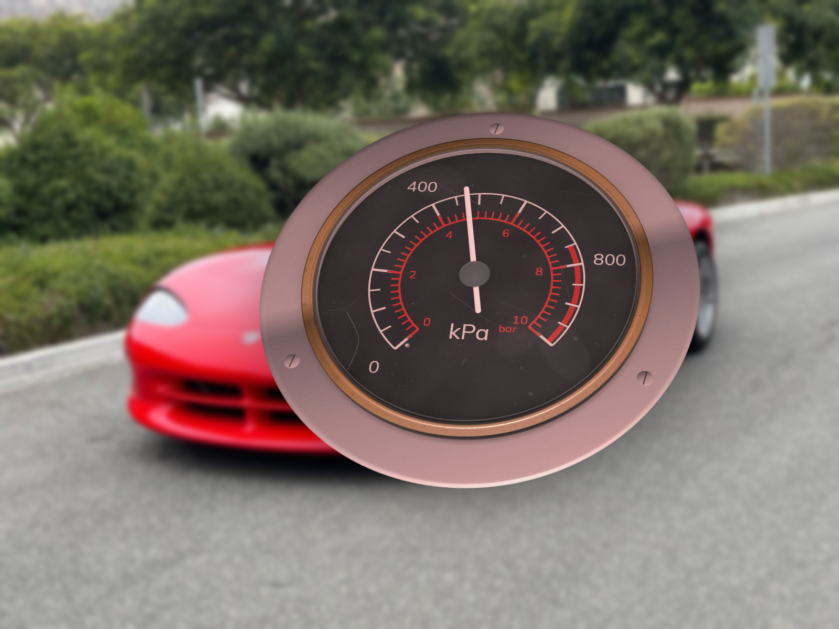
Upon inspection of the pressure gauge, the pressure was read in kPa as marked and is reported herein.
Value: 475 kPa
